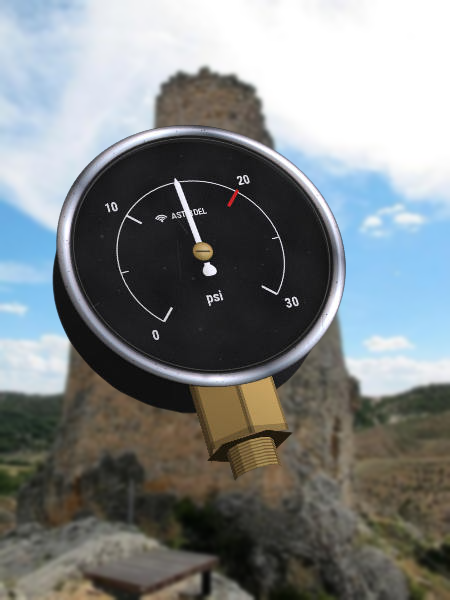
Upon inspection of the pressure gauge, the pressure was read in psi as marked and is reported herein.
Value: 15 psi
